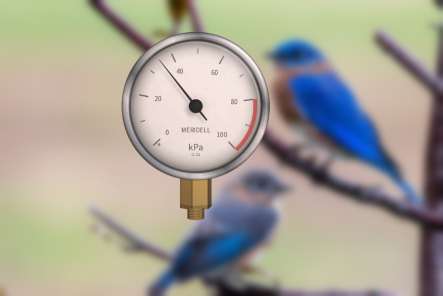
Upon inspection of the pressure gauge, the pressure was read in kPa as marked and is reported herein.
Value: 35 kPa
